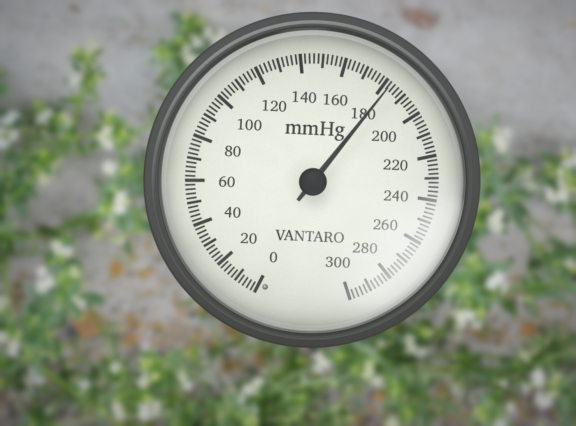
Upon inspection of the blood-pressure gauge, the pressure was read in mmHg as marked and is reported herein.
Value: 182 mmHg
